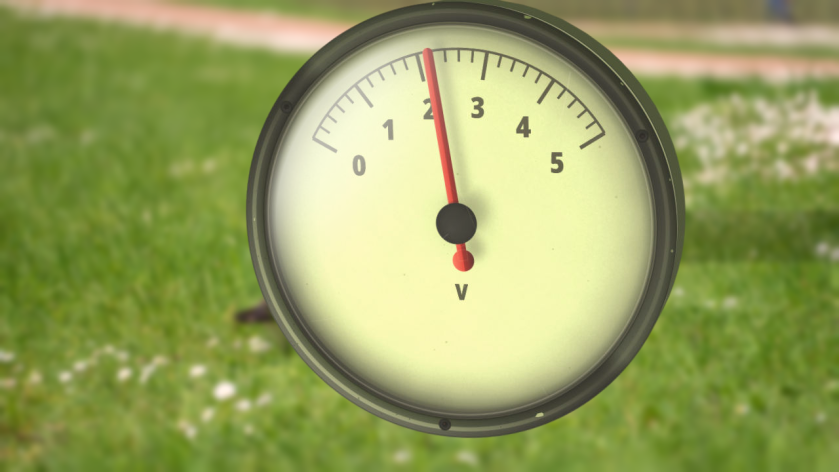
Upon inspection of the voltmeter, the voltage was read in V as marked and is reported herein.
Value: 2.2 V
